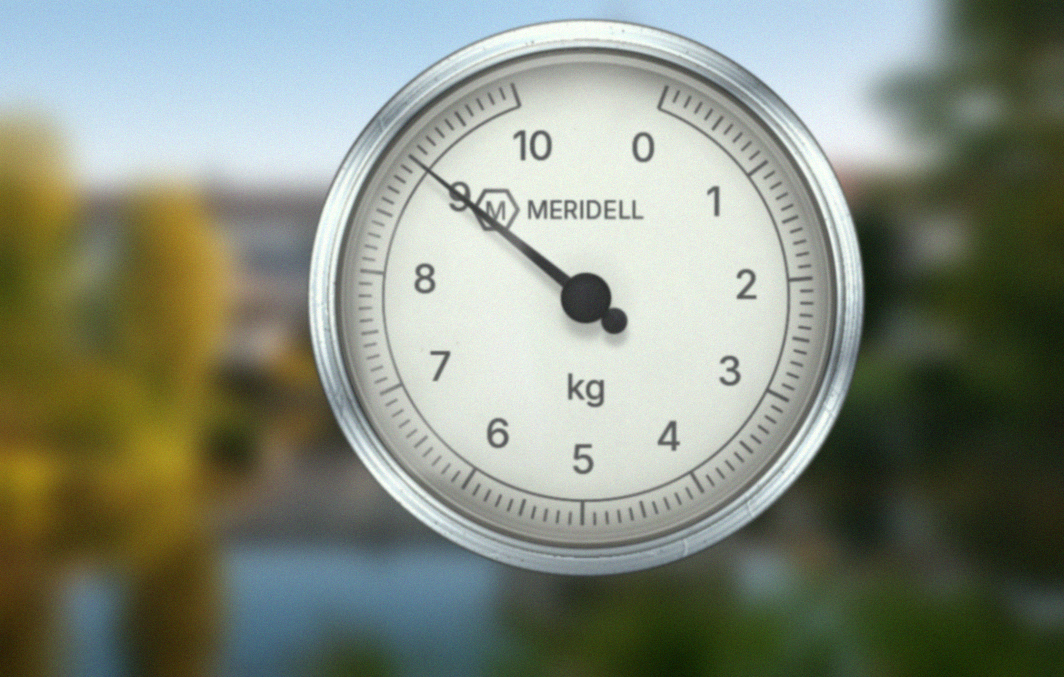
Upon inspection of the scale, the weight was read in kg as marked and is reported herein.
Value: 9 kg
